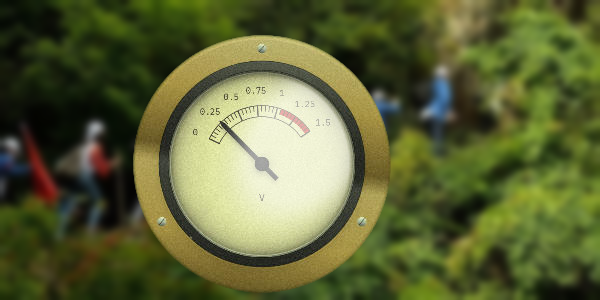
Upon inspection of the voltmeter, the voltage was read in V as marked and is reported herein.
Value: 0.25 V
